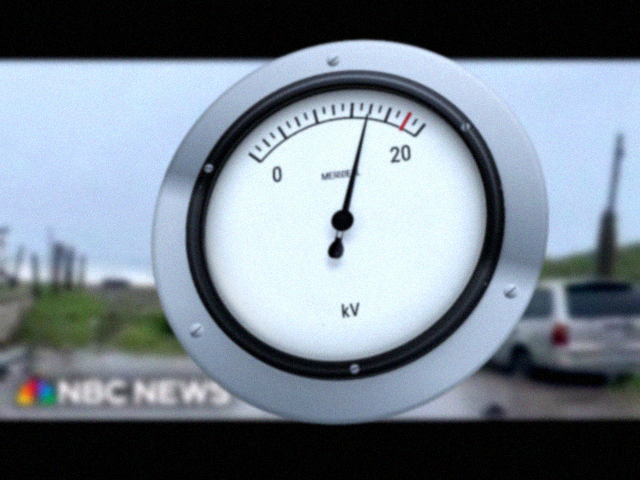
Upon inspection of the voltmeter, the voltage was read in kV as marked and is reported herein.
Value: 14 kV
